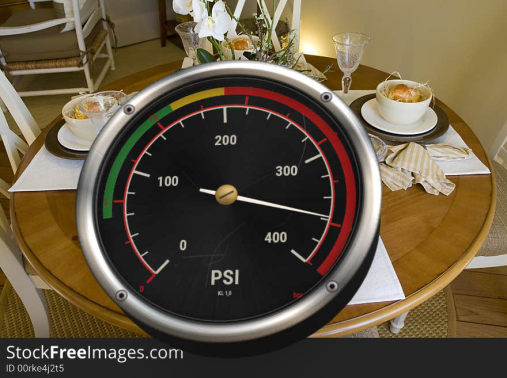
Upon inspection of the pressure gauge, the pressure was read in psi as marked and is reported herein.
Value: 360 psi
